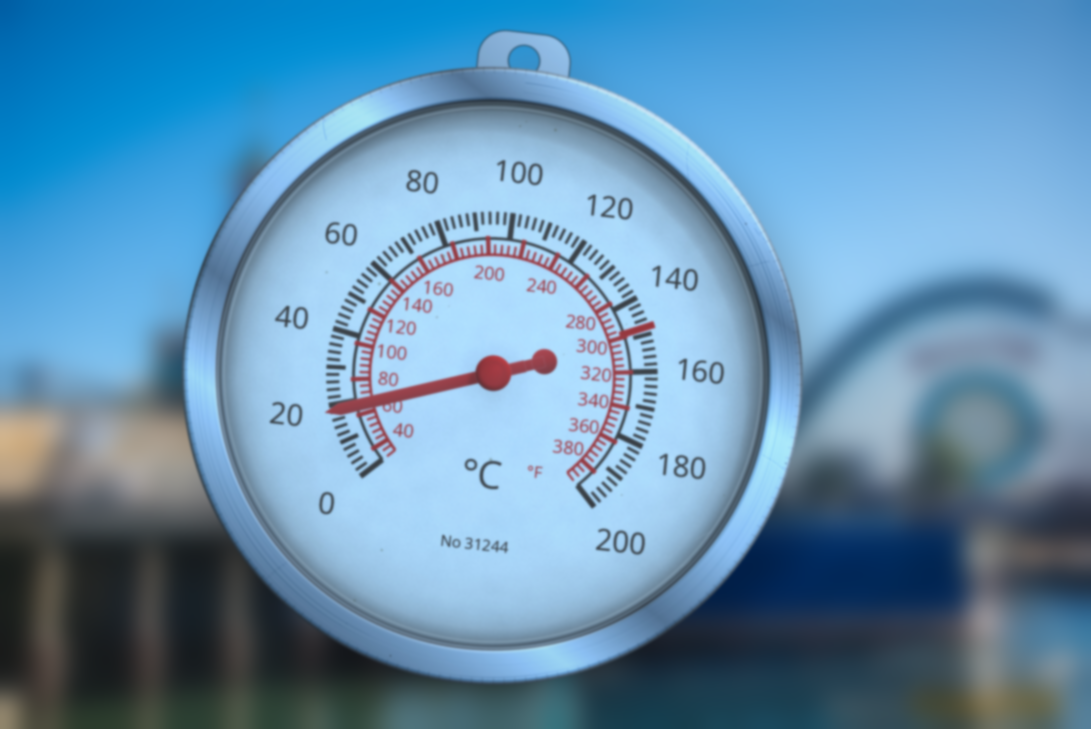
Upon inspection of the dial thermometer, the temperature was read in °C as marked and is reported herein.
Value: 18 °C
